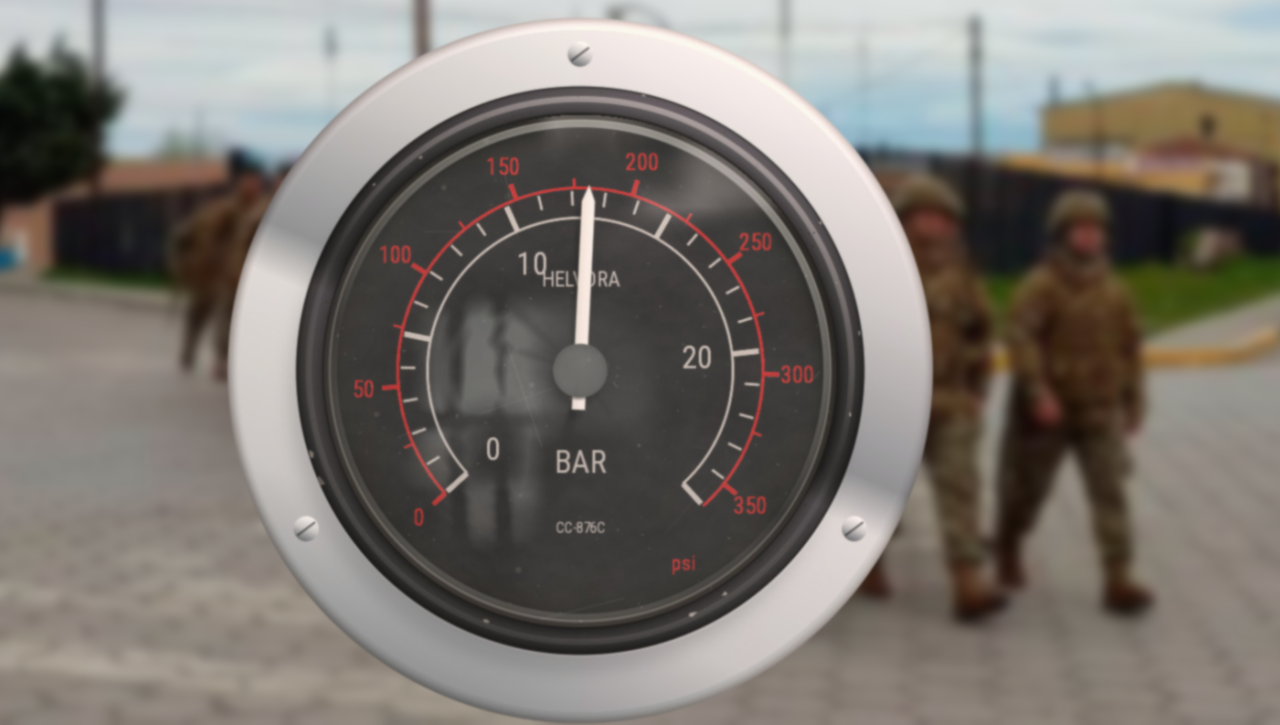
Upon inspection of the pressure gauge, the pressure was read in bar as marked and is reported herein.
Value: 12.5 bar
